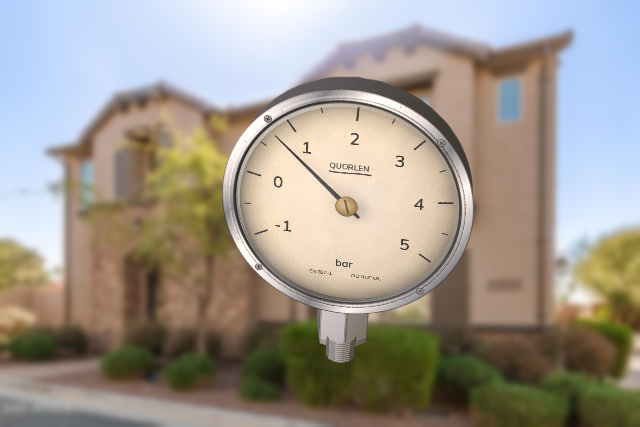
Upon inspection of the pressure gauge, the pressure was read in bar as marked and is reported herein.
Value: 0.75 bar
